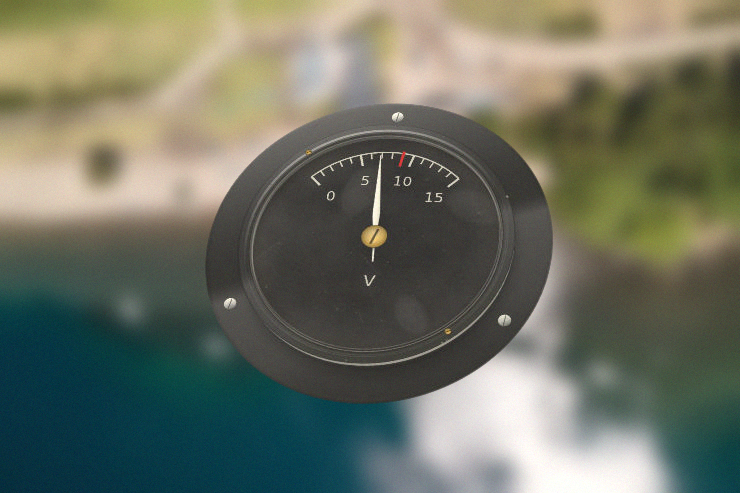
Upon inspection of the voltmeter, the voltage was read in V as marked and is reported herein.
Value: 7 V
